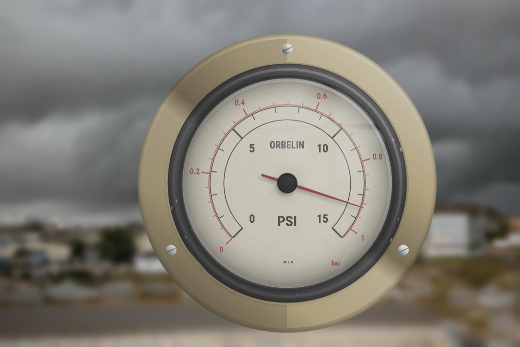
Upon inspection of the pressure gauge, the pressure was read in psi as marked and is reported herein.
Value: 13.5 psi
